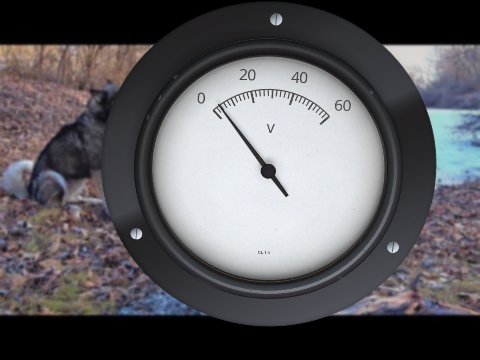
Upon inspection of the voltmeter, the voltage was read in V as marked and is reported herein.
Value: 4 V
